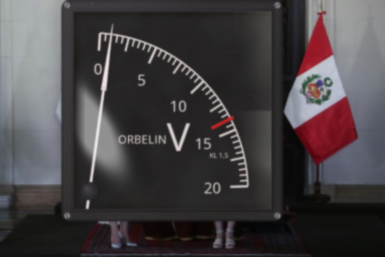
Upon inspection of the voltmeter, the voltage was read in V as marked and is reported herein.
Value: 1 V
